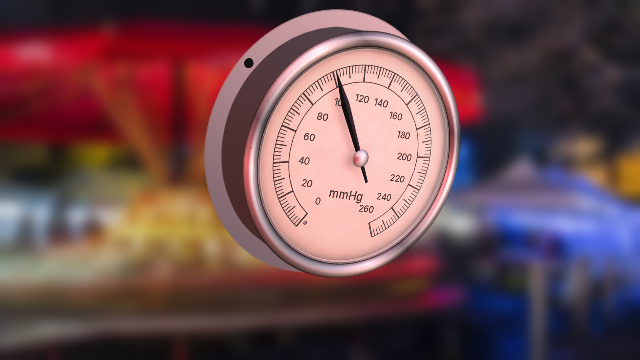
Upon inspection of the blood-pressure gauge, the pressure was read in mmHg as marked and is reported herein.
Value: 100 mmHg
